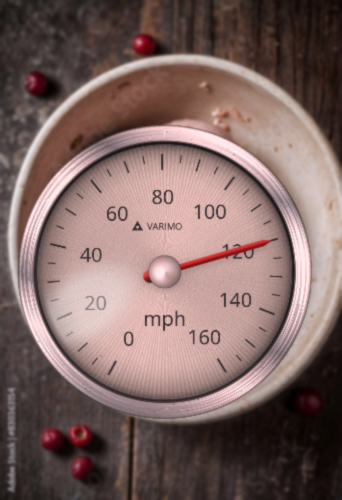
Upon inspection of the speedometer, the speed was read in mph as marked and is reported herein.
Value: 120 mph
